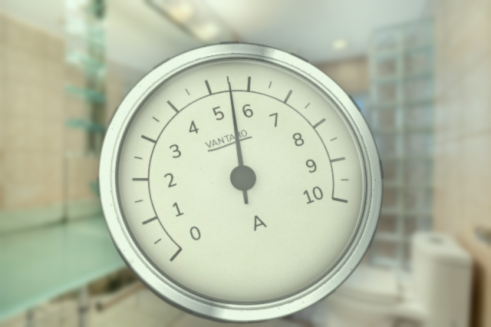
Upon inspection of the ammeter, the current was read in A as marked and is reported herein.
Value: 5.5 A
